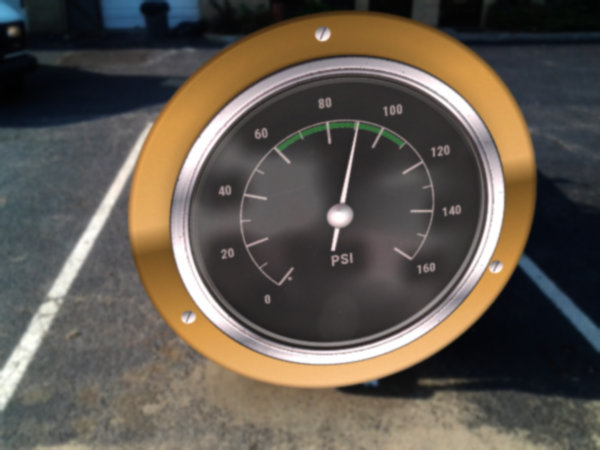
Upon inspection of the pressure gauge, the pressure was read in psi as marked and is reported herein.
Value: 90 psi
